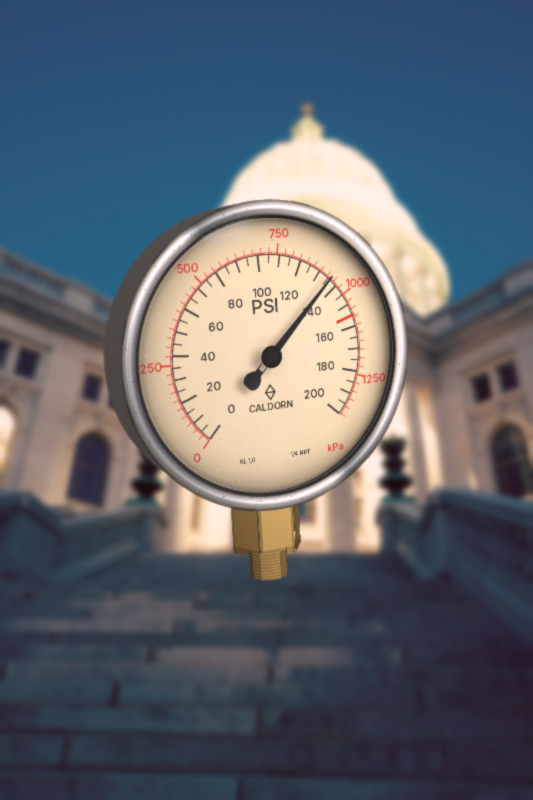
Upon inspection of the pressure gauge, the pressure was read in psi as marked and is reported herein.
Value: 135 psi
